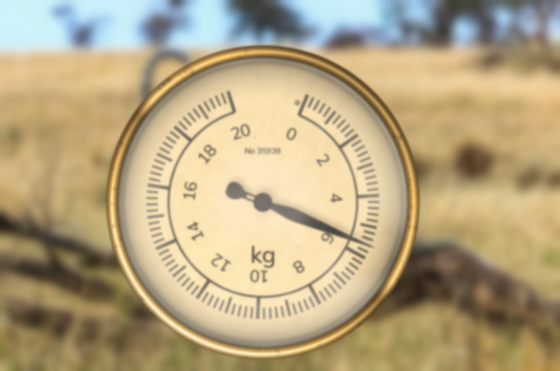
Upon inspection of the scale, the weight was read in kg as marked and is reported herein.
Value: 5.6 kg
